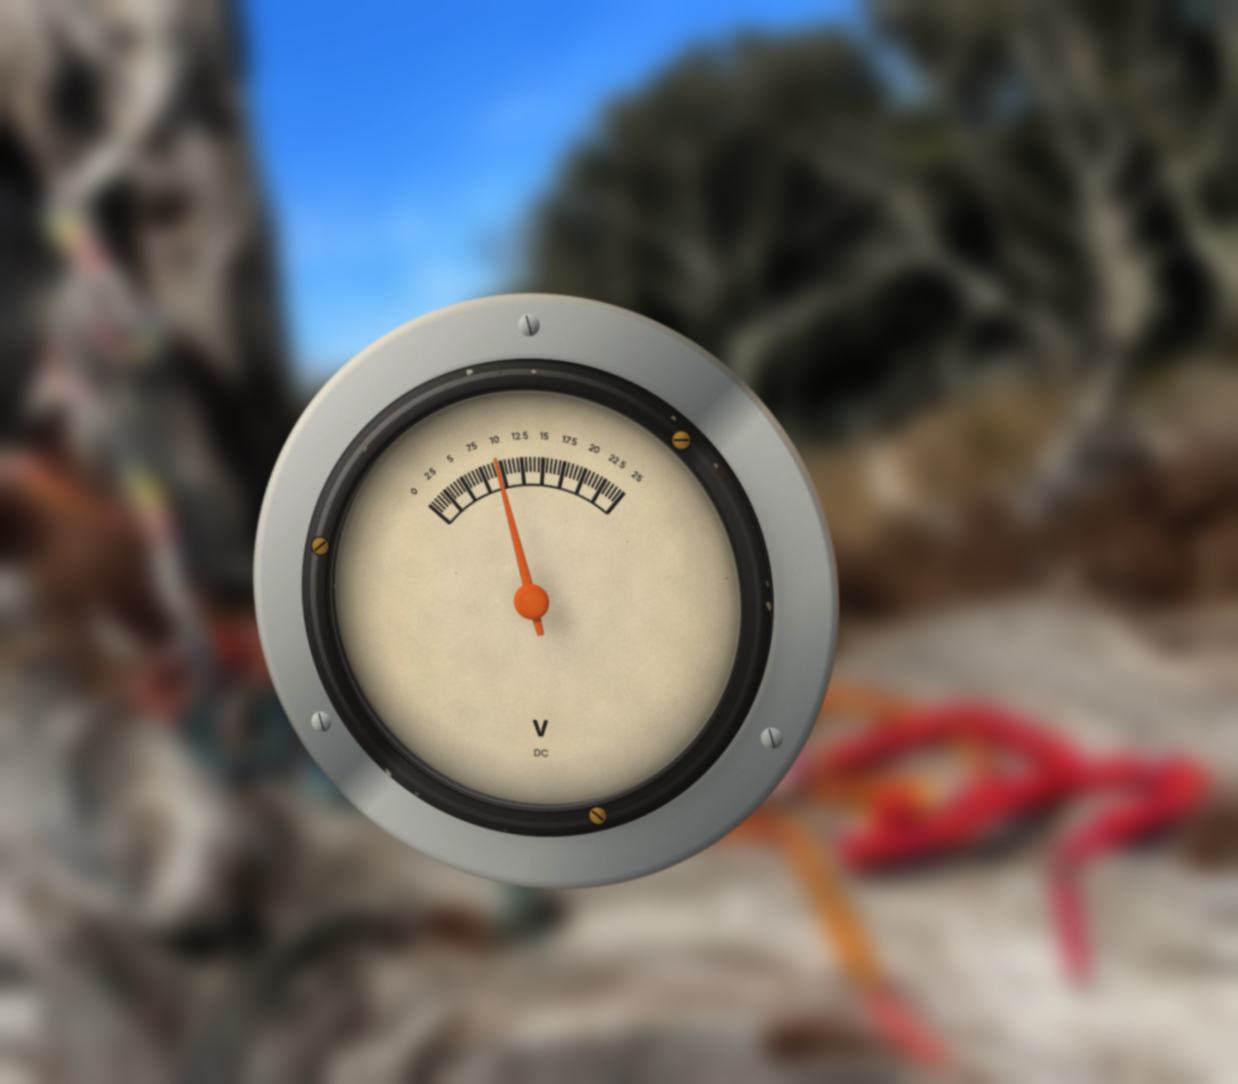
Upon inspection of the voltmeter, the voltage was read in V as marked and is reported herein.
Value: 10 V
